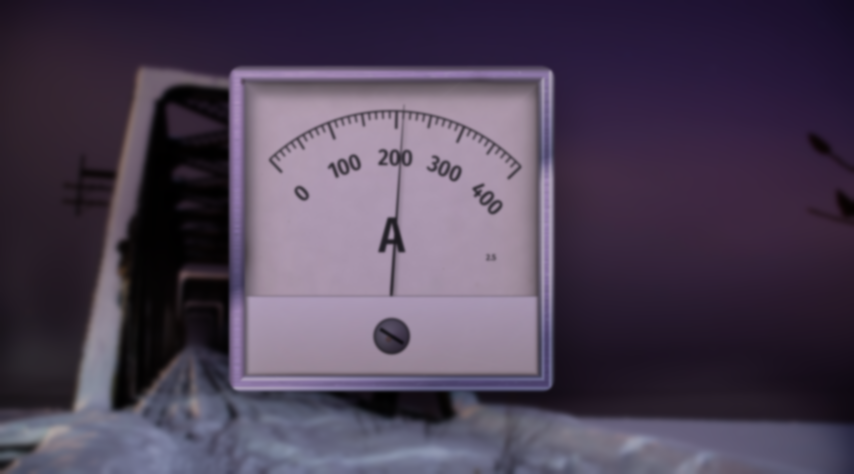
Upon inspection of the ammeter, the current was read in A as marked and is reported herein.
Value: 210 A
